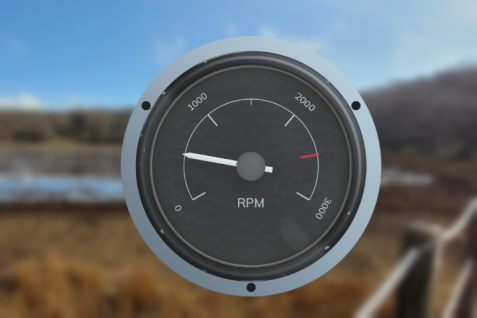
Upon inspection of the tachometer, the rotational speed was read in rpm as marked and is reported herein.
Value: 500 rpm
